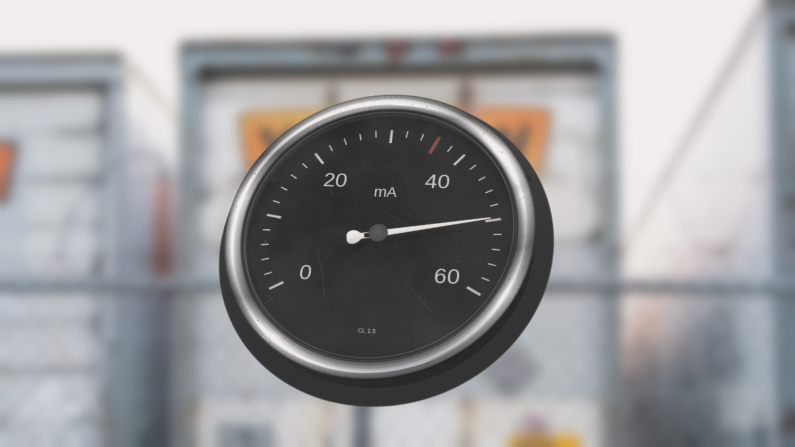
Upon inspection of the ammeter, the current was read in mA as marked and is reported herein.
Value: 50 mA
